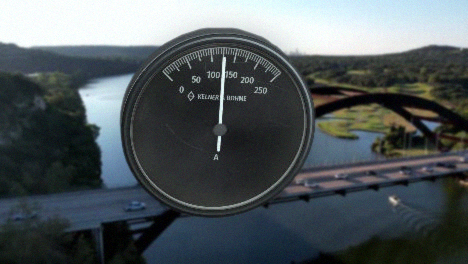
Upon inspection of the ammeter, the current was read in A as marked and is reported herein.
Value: 125 A
